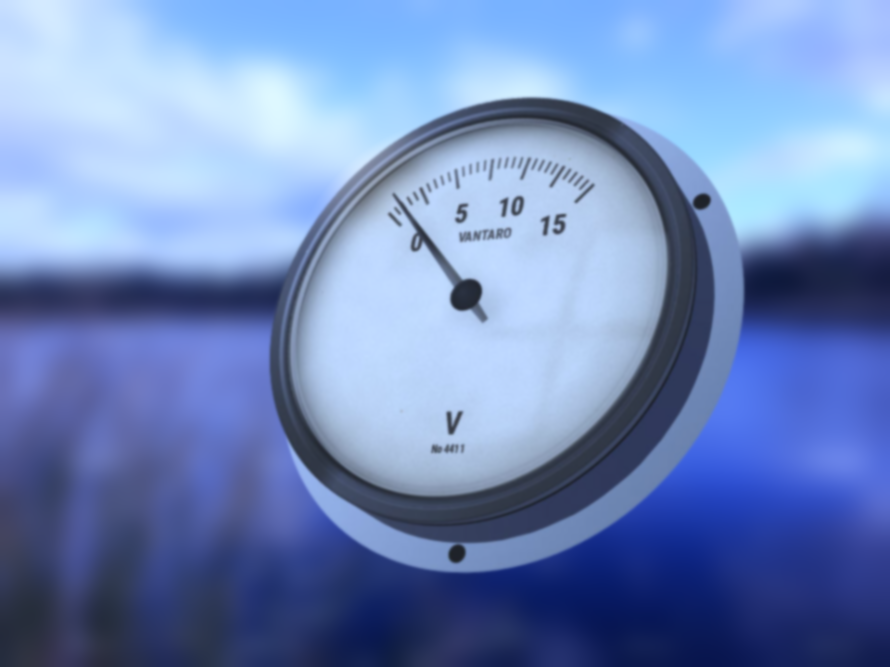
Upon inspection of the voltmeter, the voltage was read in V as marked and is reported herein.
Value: 1 V
